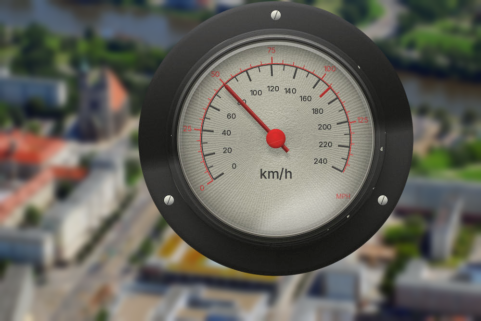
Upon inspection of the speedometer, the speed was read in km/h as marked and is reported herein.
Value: 80 km/h
